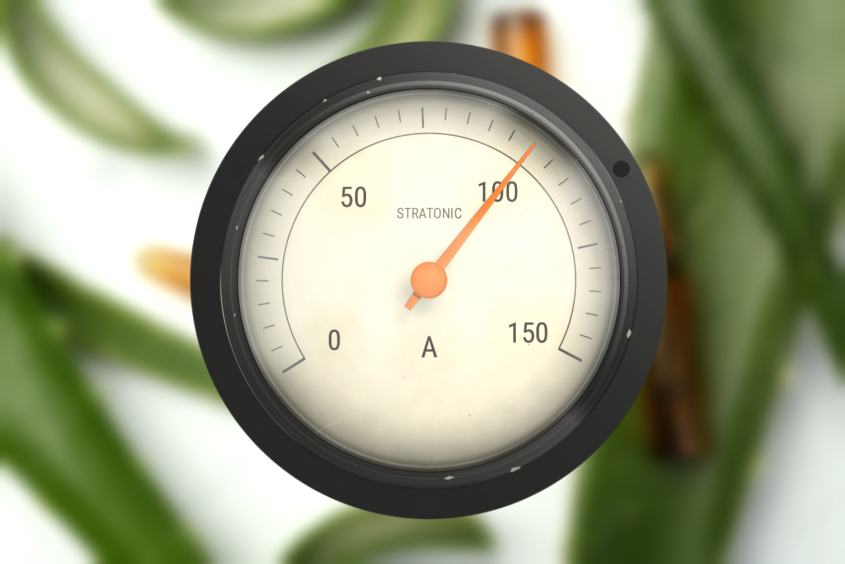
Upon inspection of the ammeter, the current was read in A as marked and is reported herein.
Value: 100 A
